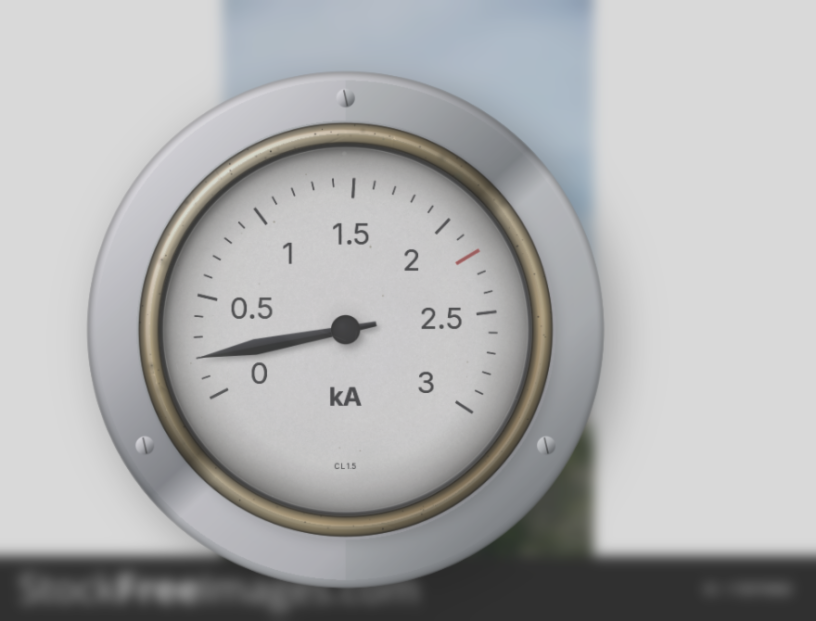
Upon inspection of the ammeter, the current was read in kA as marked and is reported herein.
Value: 0.2 kA
